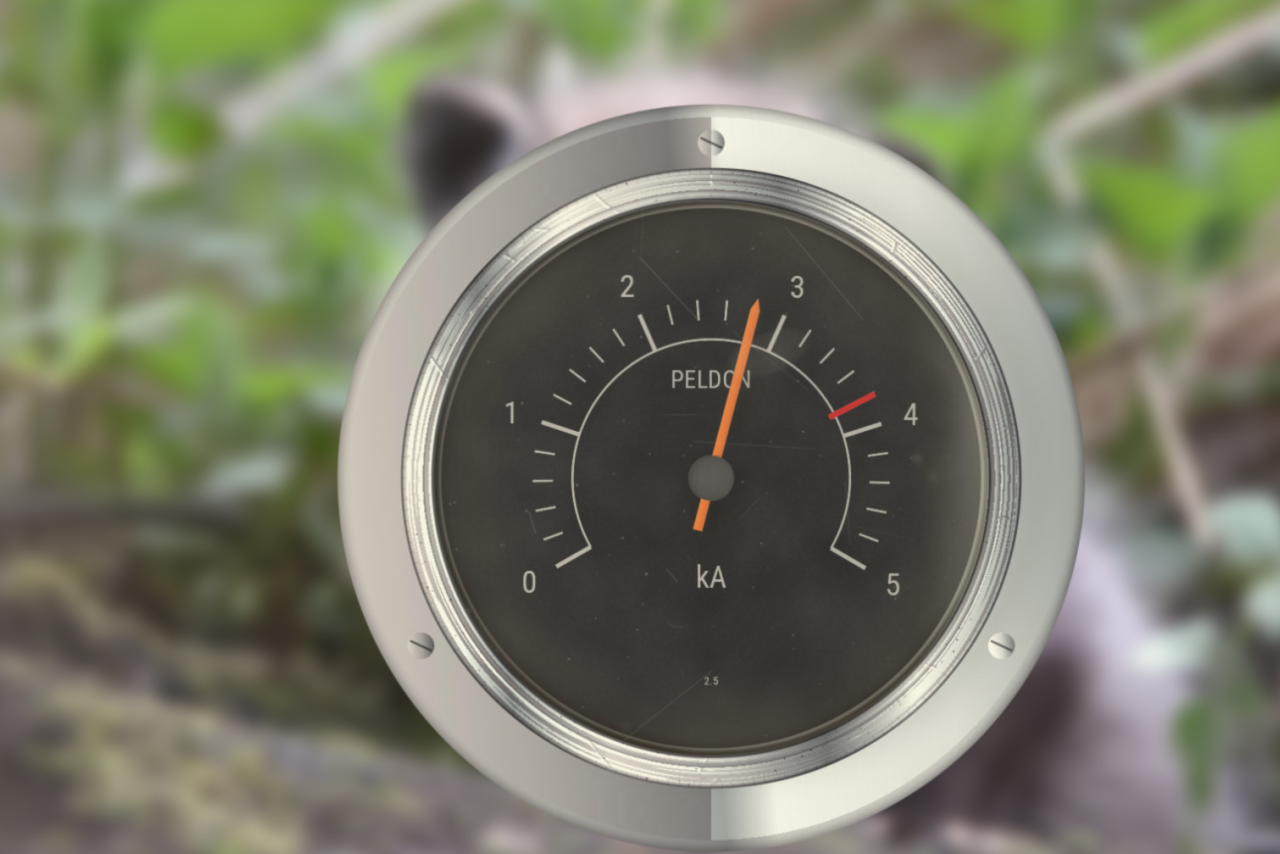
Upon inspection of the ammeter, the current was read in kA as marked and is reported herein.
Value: 2.8 kA
